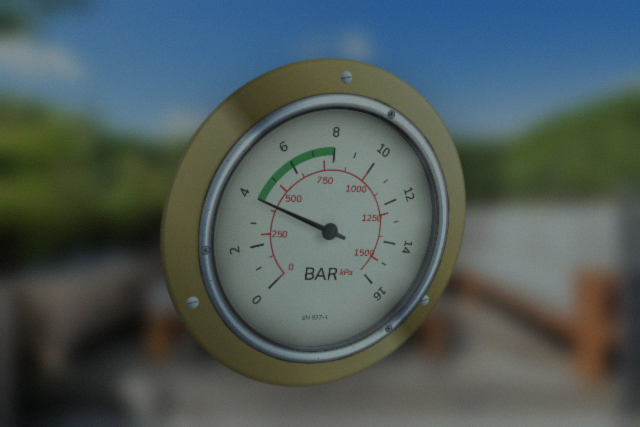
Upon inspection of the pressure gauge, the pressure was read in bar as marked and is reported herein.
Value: 4 bar
